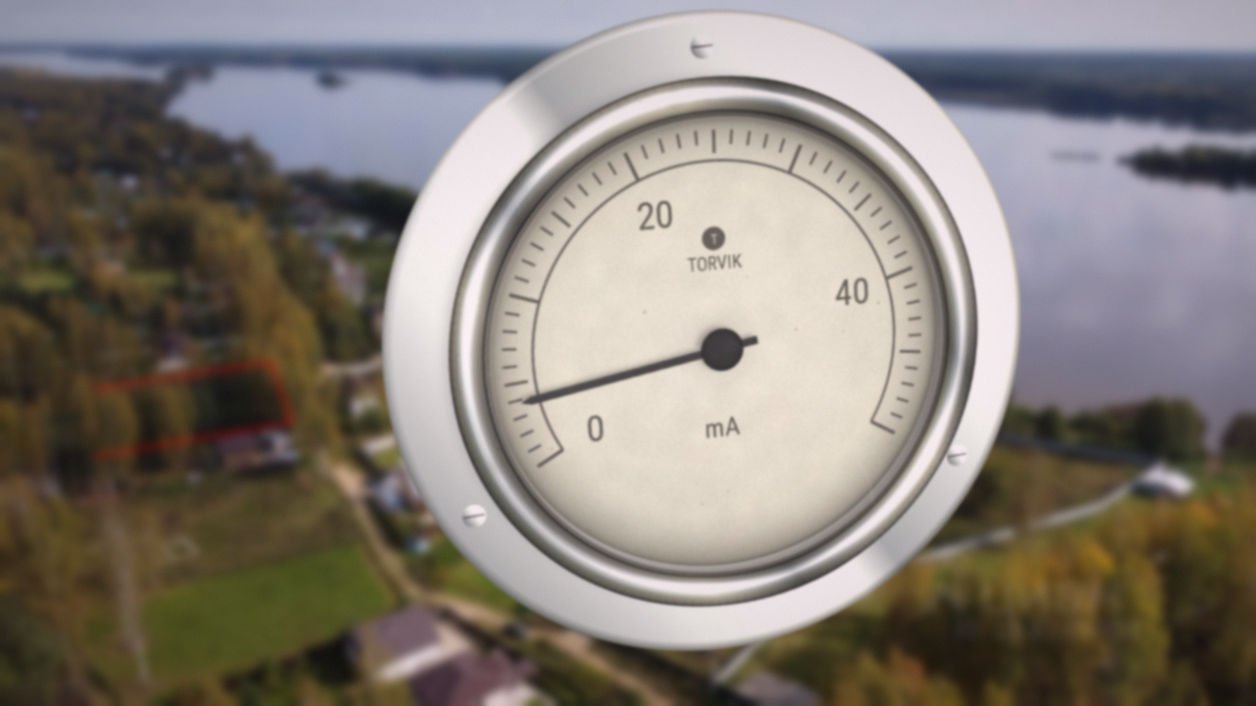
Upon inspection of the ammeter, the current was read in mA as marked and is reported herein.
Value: 4 mA
